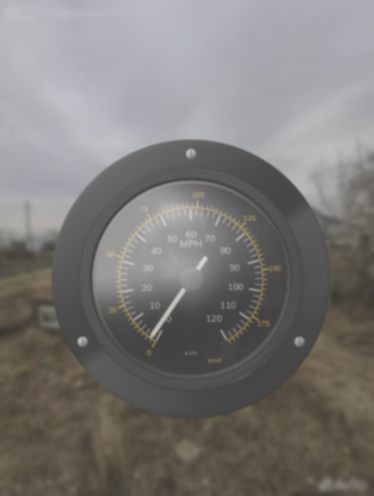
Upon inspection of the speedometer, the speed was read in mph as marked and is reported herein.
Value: 2 mph
